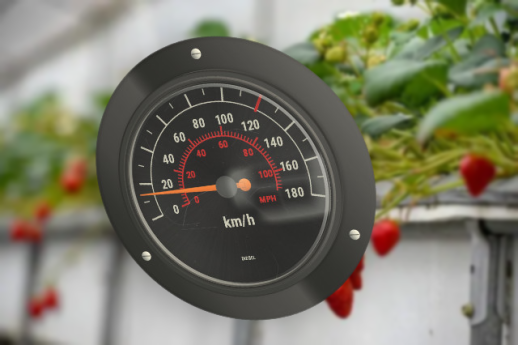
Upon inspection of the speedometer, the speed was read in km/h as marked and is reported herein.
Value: 15 km/h
